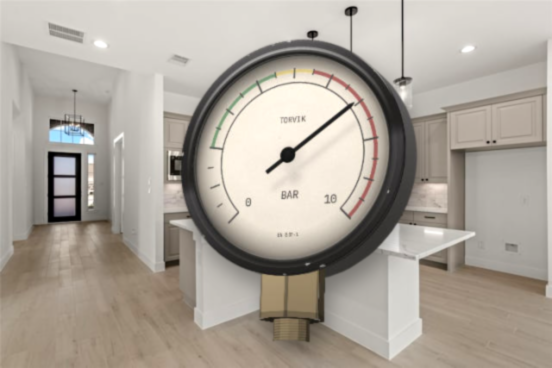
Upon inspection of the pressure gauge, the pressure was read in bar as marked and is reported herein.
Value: 7 bar
